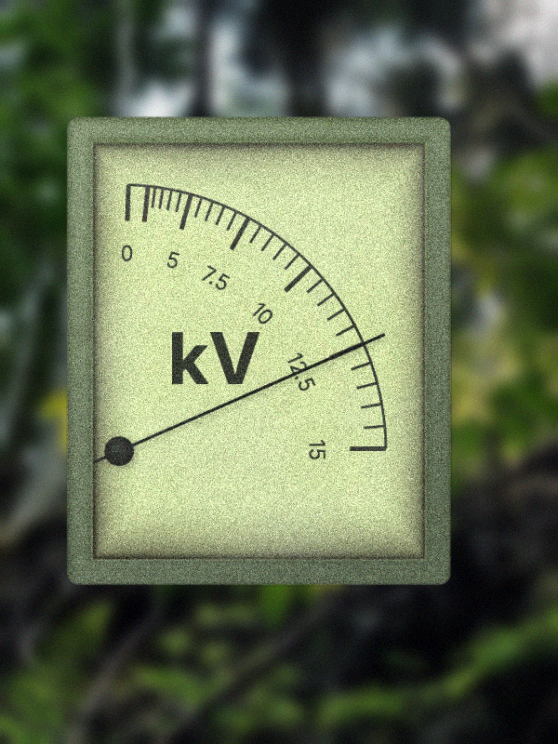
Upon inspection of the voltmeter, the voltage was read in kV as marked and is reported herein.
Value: 12.5 kV
